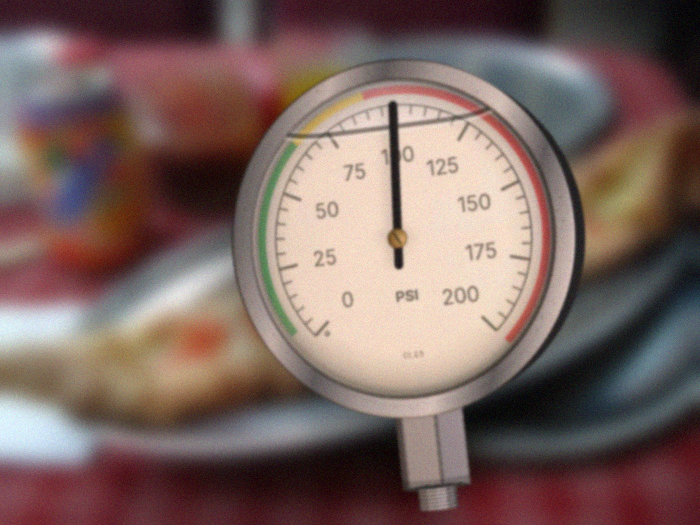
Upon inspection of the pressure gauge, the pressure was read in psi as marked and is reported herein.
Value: 100 psi
